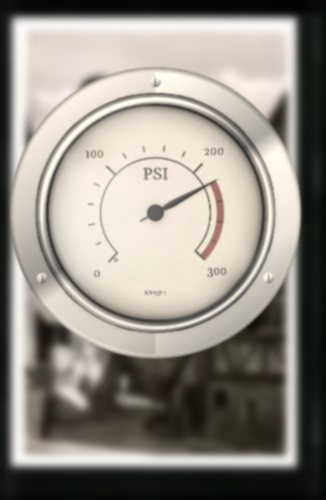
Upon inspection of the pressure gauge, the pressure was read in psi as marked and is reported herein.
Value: 220 psi
